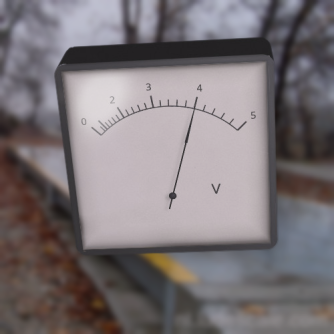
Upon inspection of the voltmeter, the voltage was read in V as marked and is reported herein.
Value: 4 V
